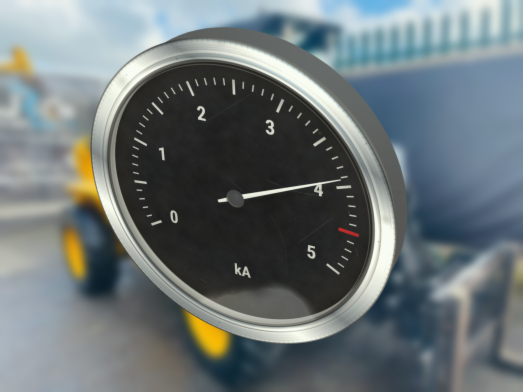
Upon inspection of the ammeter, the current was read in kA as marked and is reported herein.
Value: 3.9 kA
